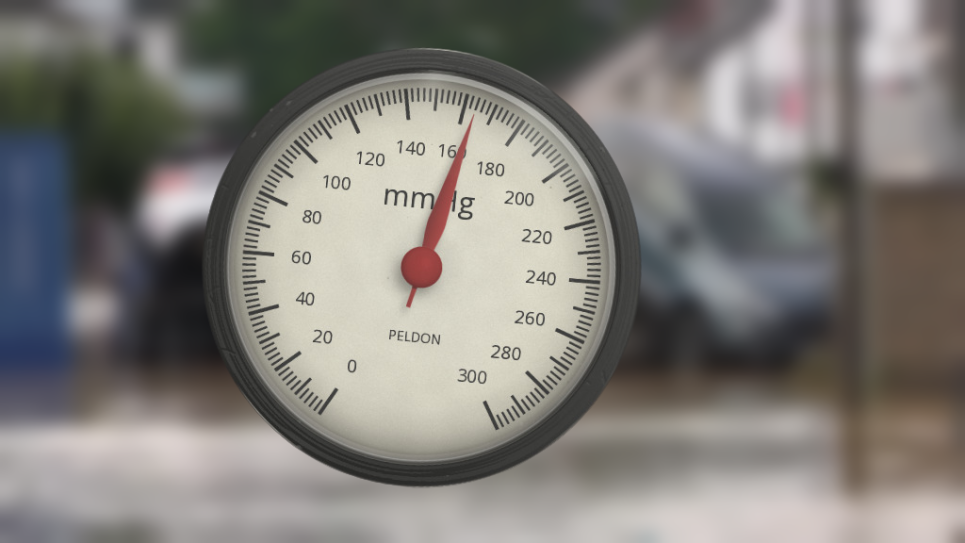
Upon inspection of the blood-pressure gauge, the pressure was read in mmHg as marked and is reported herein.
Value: 164 mmHg
